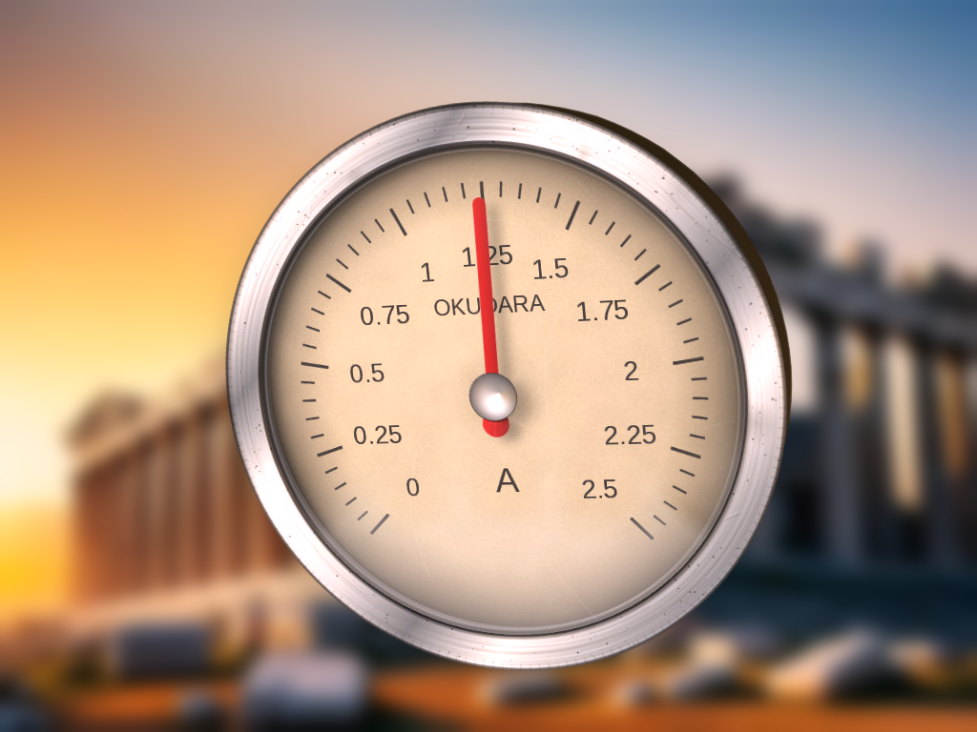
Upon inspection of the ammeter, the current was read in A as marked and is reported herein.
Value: 1.25 A
